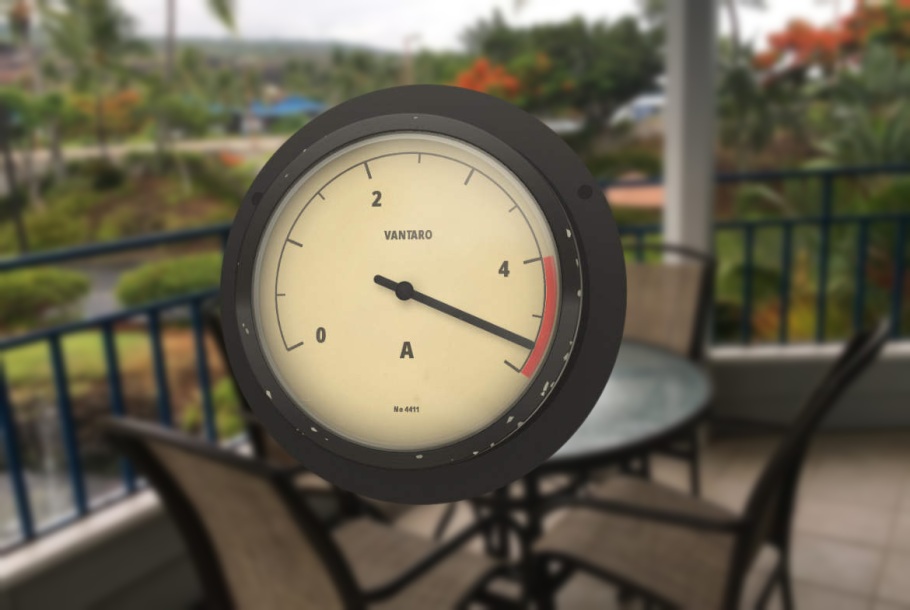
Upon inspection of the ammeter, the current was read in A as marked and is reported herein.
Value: 4.75 A
